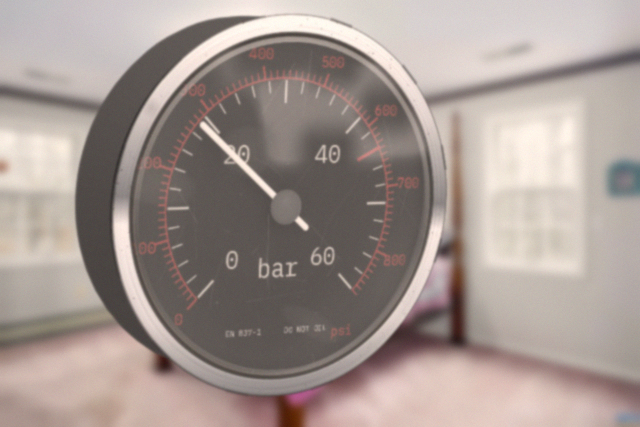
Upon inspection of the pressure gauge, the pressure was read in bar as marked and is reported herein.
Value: 19 bar
